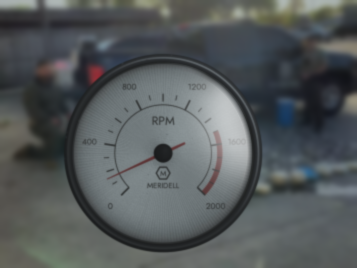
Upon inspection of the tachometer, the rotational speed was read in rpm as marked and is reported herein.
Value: 150 rpm
